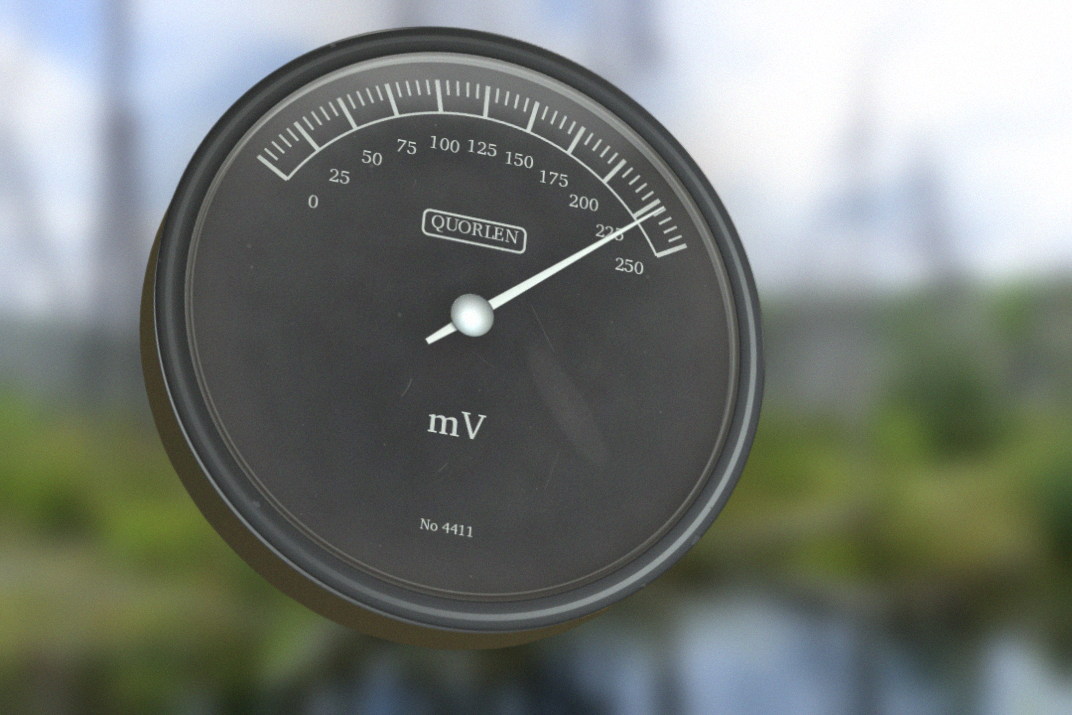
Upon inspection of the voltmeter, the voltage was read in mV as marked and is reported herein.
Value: 230 mV
